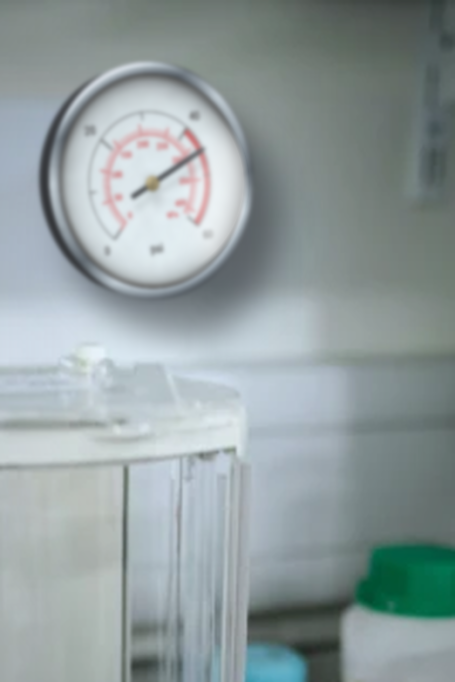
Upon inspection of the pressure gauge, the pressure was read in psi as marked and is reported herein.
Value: 45 psi
